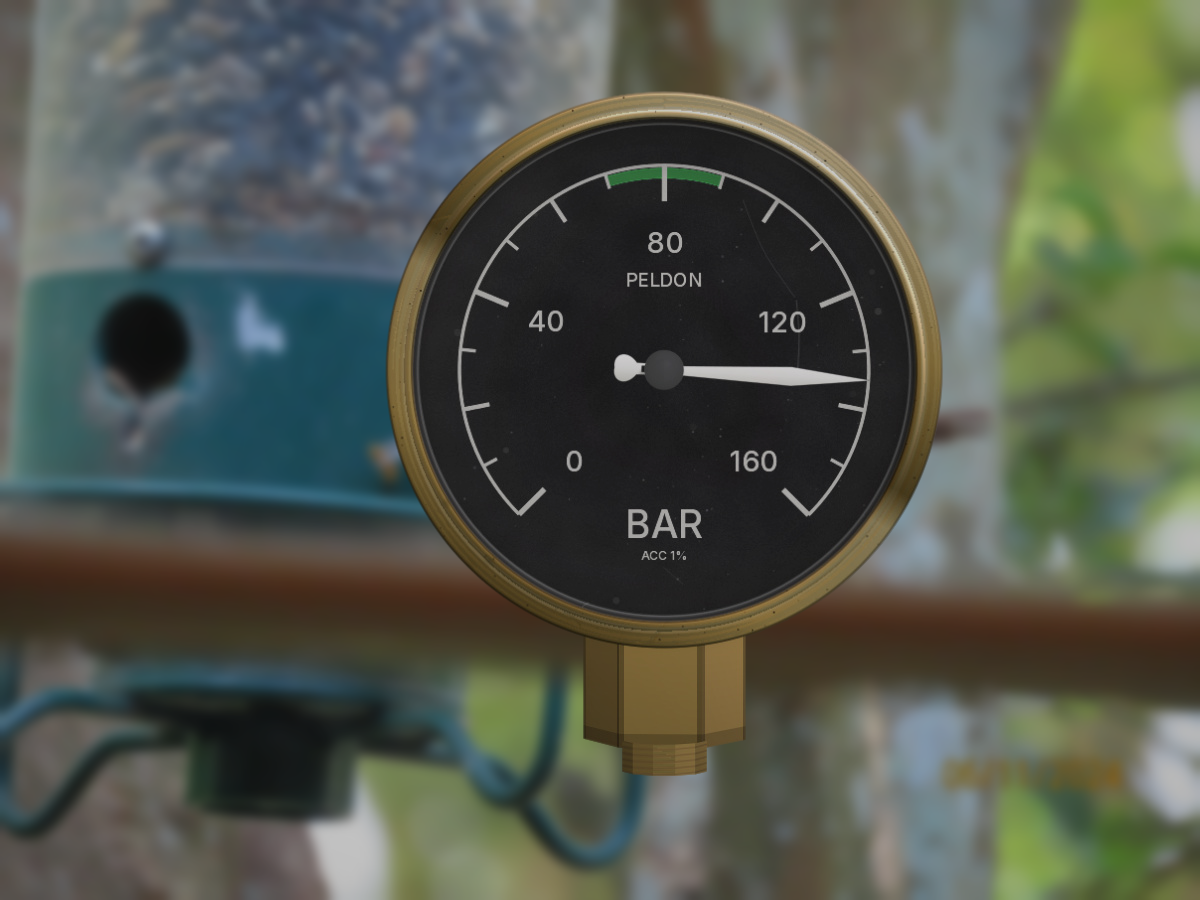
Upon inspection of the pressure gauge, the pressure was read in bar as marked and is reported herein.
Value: 135 bar
